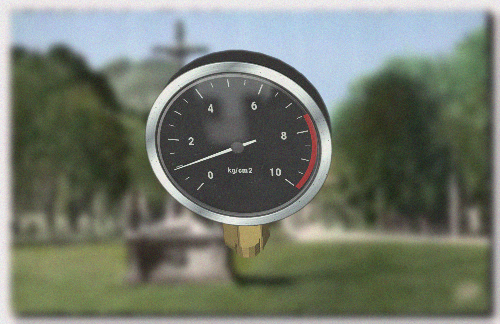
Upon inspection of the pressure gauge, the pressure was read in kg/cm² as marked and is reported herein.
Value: 1 kg/cm²
